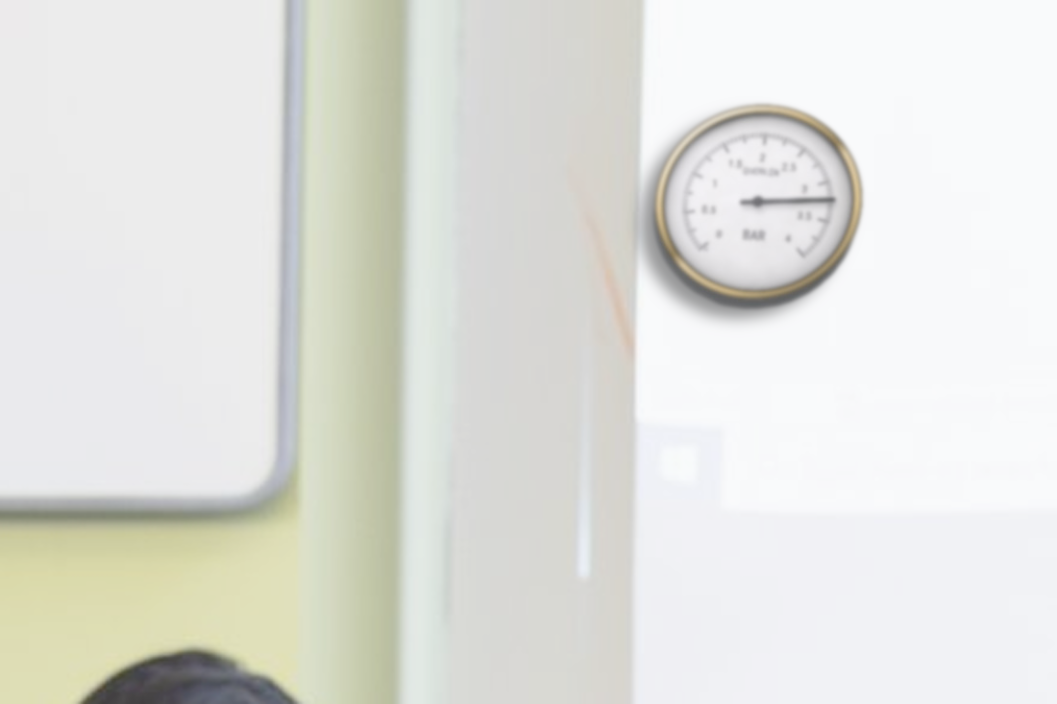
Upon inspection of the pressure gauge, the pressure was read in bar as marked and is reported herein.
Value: 3.25 bar
